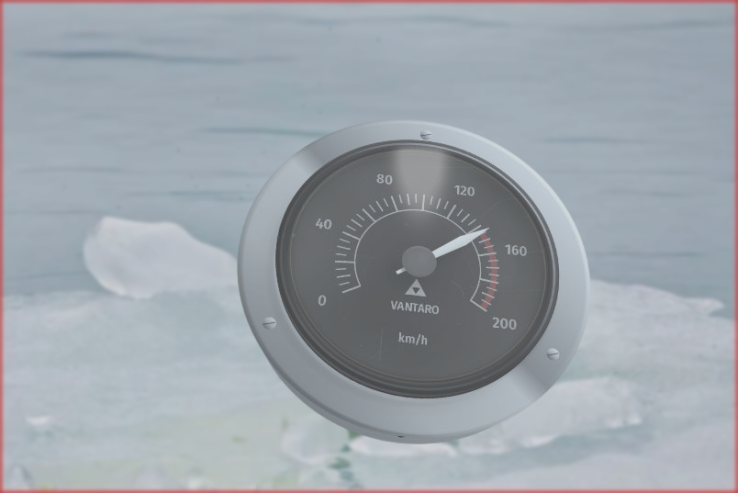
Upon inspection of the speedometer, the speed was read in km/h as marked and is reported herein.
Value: 145 km/h
